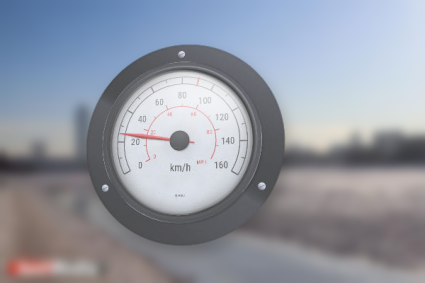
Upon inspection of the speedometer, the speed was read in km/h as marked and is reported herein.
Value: 25 km/h
